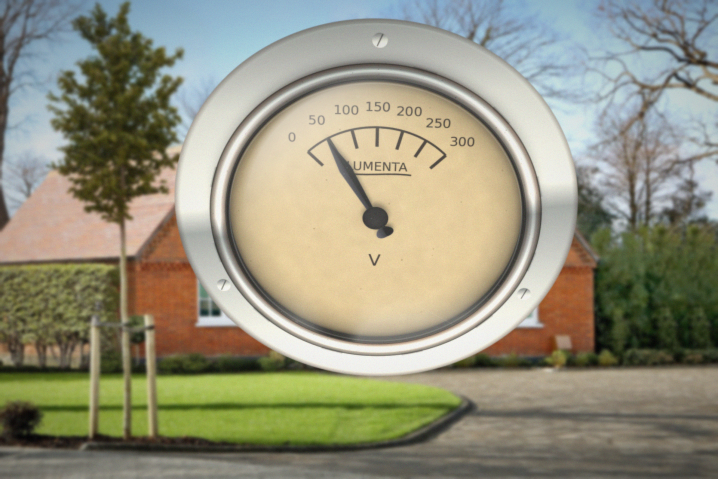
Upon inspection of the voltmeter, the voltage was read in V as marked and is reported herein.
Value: 50 V
